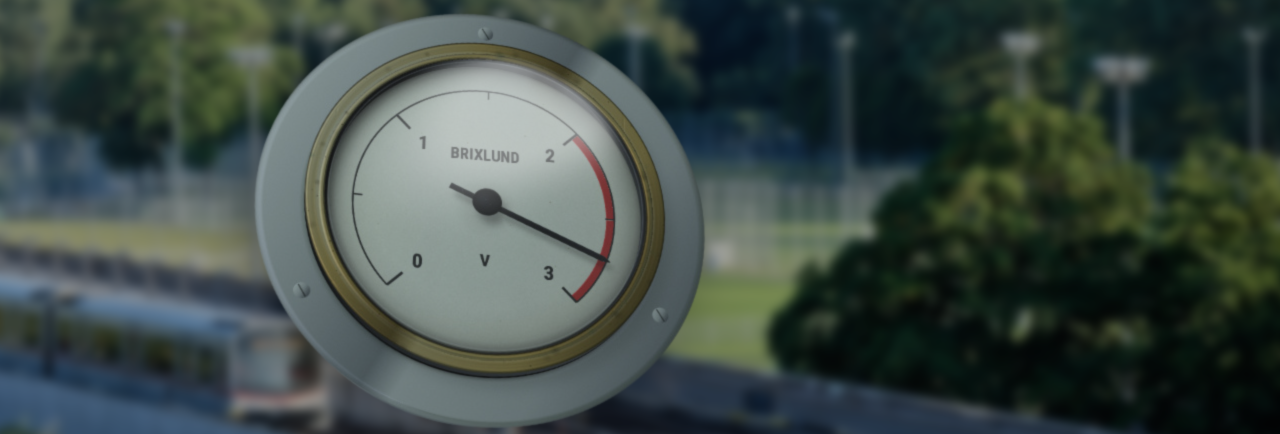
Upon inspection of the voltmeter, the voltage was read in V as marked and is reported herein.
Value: 2.75 V
